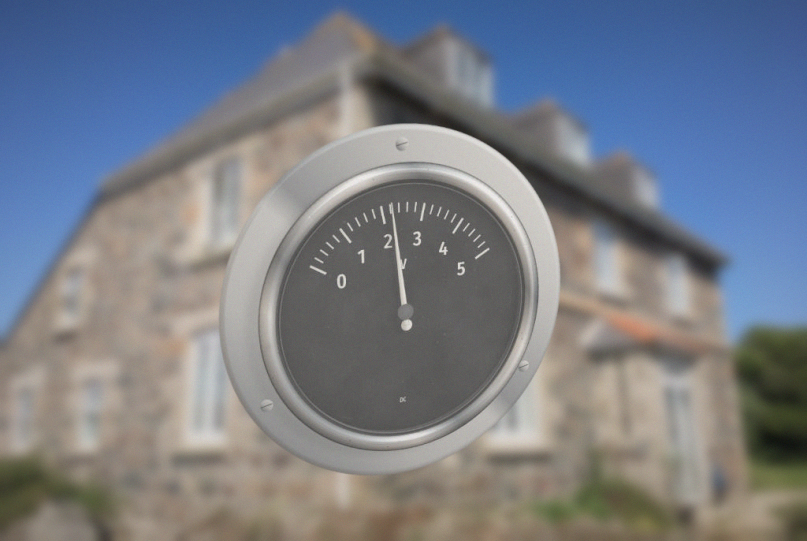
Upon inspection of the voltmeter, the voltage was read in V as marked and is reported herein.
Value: 2.2 V
